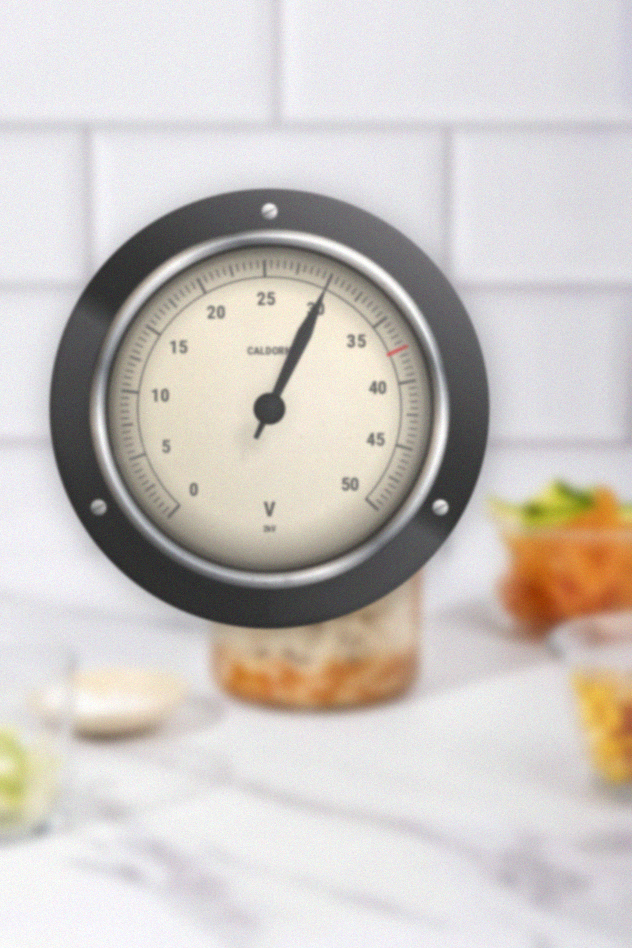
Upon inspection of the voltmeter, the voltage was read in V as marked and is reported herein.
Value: 30 V
